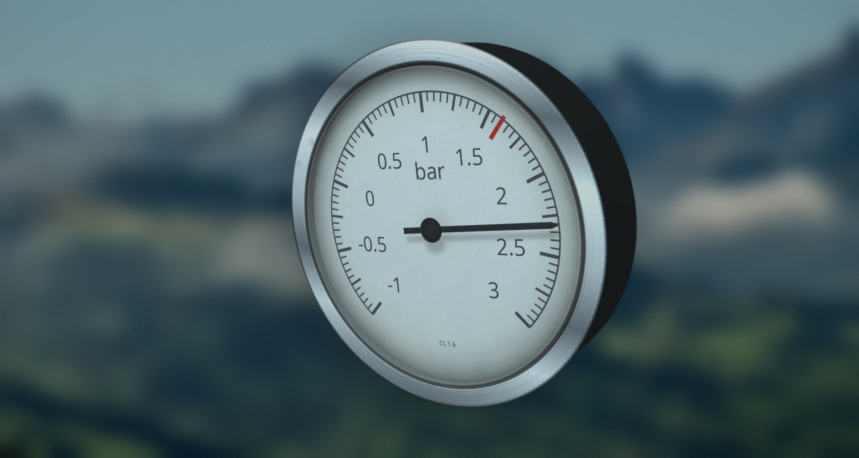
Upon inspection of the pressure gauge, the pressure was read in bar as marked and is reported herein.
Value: 2.3 bar
